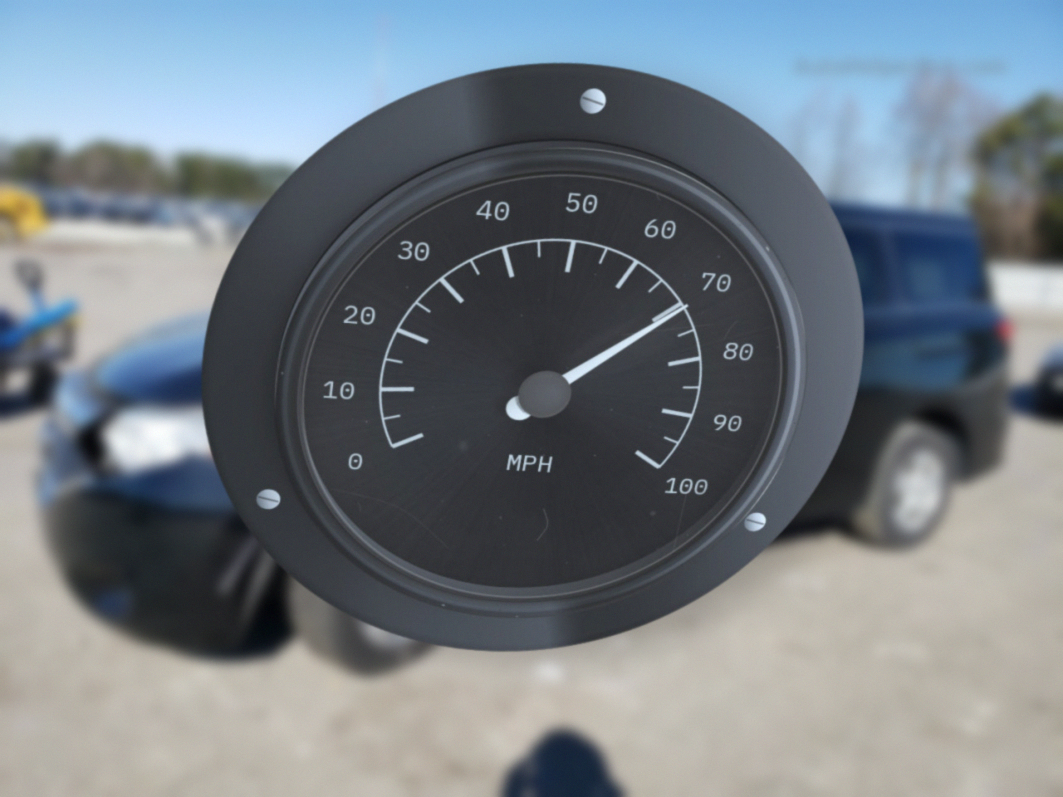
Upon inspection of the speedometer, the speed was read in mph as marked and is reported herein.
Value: 70 mph
